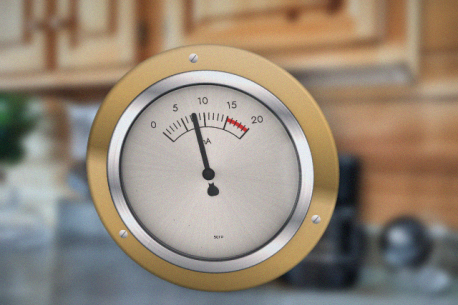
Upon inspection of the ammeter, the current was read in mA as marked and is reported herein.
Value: 8 mA
